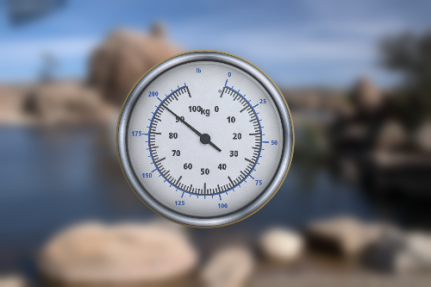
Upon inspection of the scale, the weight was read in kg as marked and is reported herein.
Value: 90 kg
